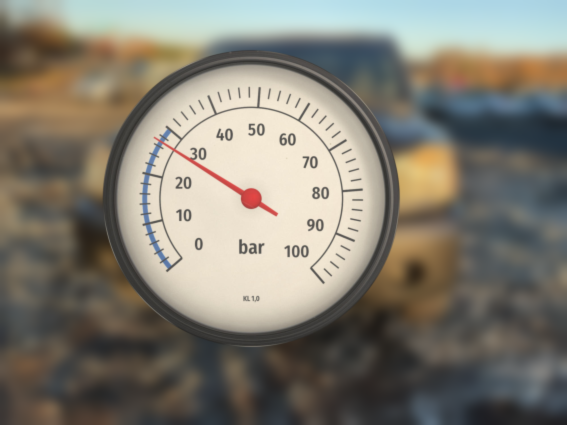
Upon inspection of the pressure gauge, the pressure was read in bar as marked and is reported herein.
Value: 27 bar
